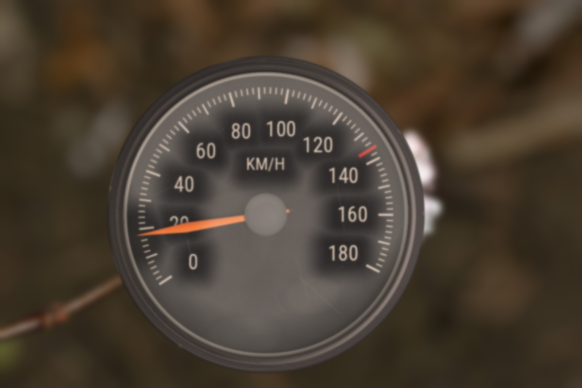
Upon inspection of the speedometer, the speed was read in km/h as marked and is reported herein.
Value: 18 km/h
